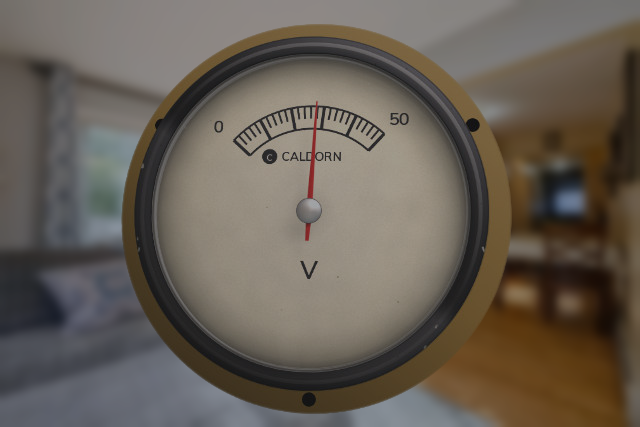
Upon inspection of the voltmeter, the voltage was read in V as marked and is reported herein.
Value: 28 V
